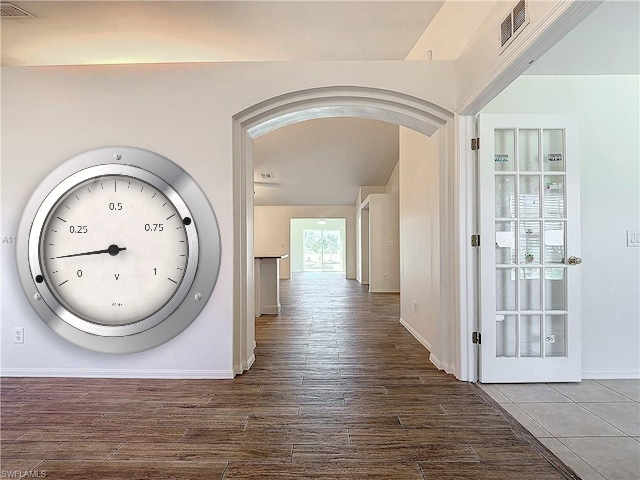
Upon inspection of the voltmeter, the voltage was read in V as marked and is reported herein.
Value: 0.1 V
